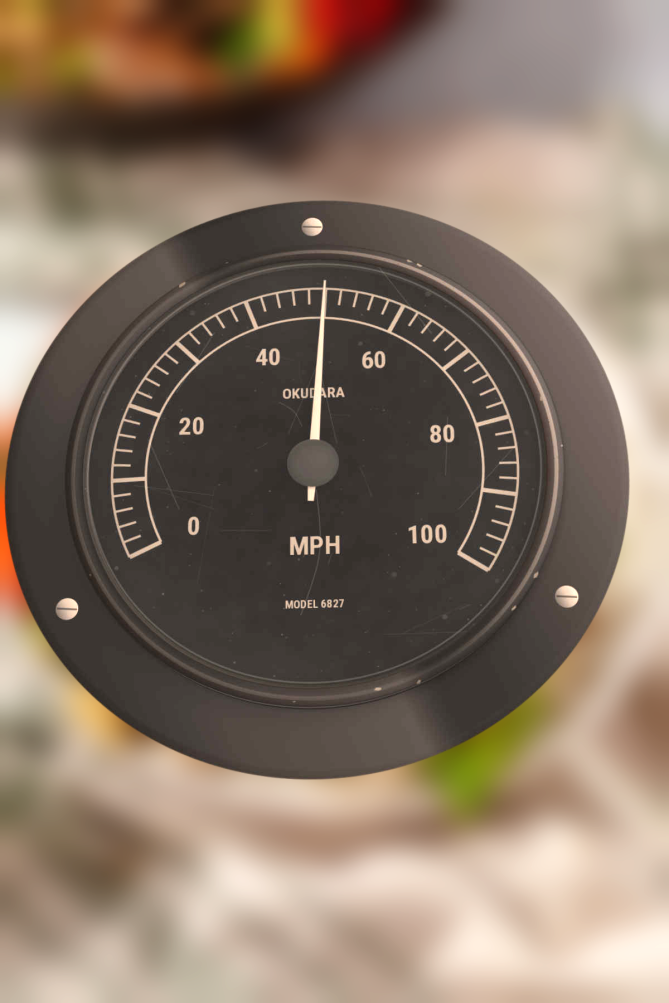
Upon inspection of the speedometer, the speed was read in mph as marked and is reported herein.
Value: 50 mph
